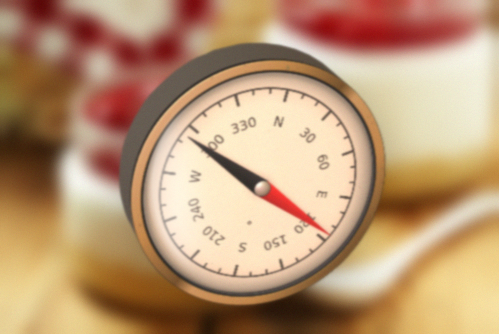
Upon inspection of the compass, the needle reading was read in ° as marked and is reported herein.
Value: 115 °
